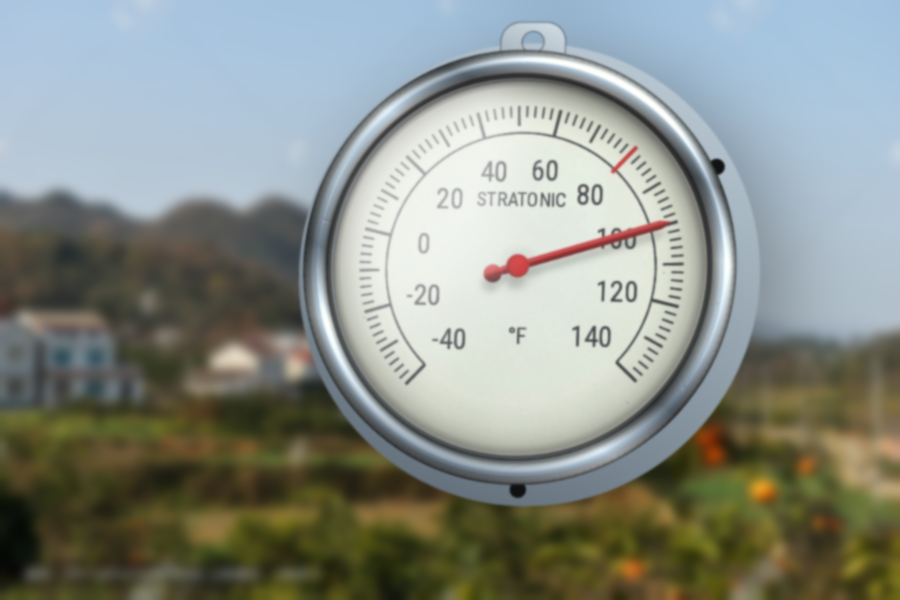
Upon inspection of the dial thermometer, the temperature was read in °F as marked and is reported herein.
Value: 100 °F
